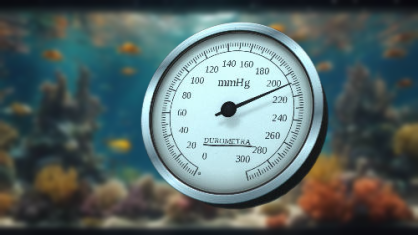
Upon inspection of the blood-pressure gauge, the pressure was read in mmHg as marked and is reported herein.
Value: 210 mmHg
